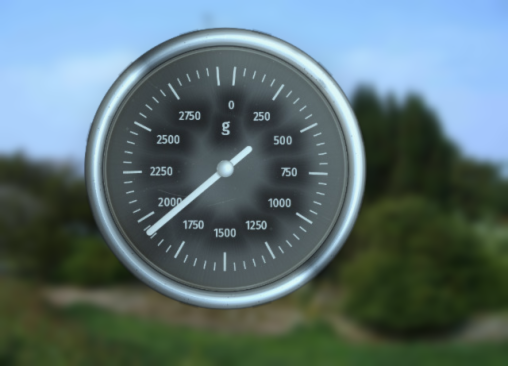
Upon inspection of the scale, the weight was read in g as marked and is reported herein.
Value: 1925 g
